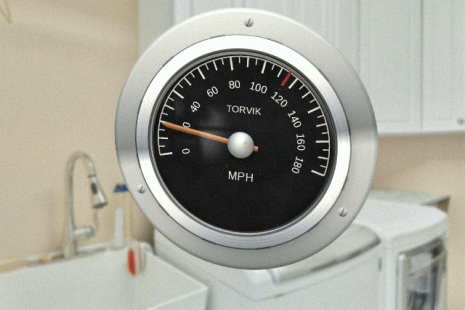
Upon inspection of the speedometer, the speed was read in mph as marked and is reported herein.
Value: 20 mph
